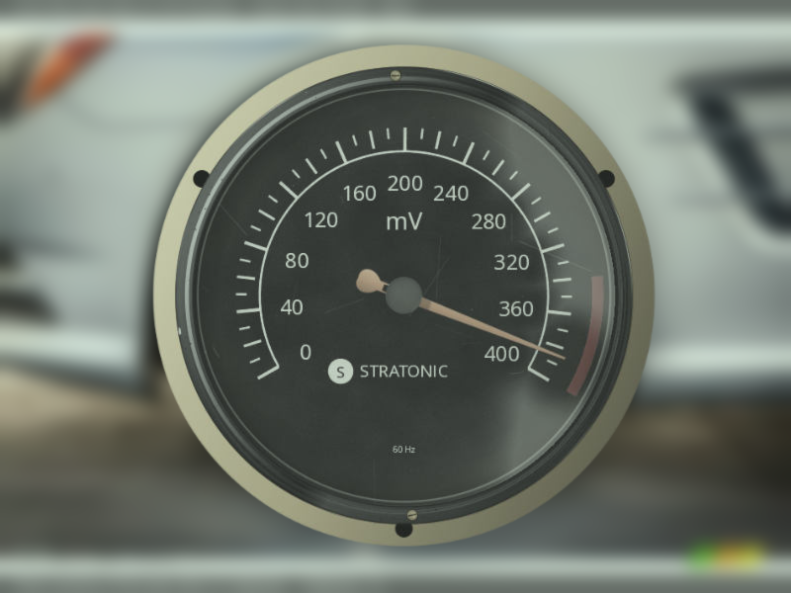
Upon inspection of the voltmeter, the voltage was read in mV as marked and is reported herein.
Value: 385 mV
